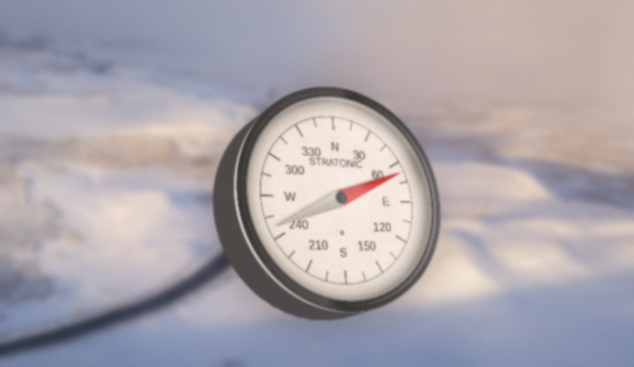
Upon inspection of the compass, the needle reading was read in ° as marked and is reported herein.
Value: 67.5 °
